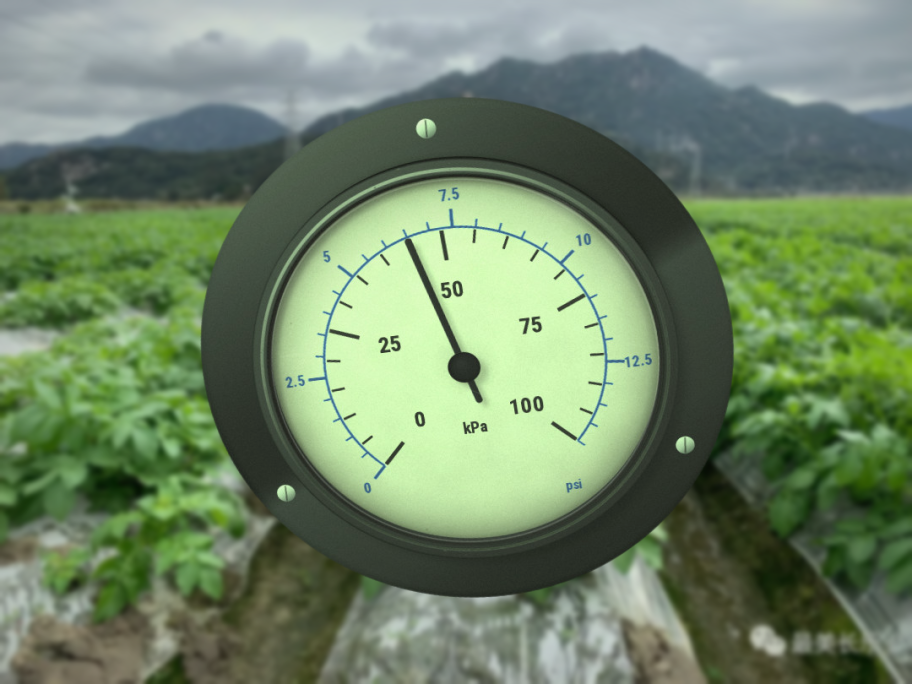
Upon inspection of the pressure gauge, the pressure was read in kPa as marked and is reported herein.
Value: 45 kPa
